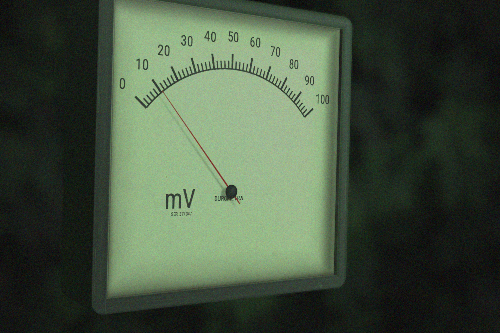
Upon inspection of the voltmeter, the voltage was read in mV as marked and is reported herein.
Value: 10 mV
